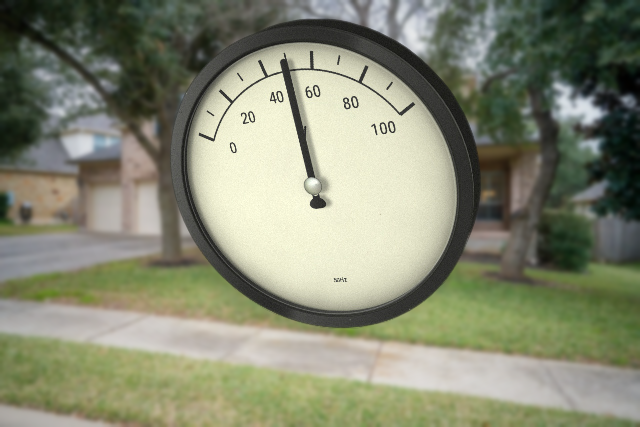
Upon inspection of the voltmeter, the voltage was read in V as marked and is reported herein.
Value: 50 V
